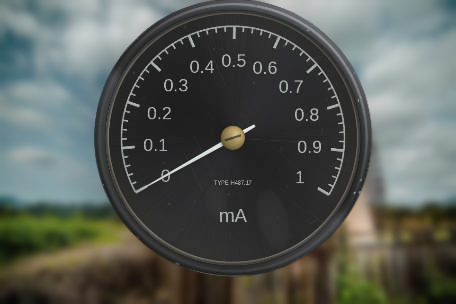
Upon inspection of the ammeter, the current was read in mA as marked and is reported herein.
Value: 0 mA
